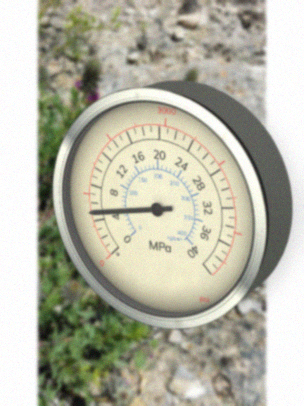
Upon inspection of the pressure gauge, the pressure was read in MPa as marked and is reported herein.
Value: 5 MPa
